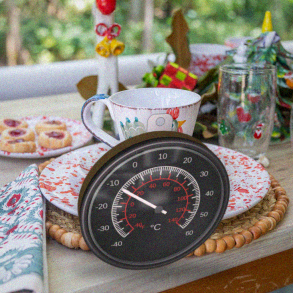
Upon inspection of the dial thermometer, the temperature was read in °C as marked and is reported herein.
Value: -10 °C
